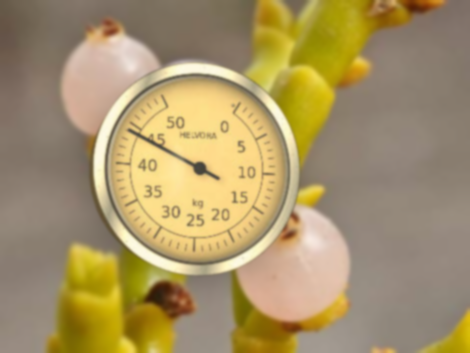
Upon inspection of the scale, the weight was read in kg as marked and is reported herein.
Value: 44 kg
